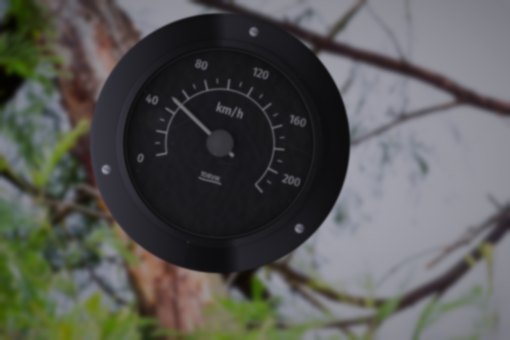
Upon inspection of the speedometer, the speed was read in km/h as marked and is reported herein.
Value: 50 km/h
